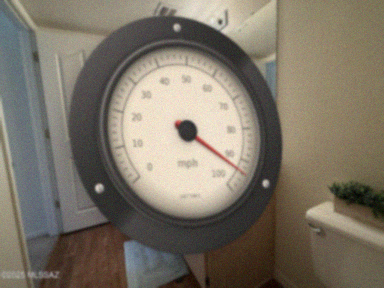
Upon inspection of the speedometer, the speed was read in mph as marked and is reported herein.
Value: 94 mph
